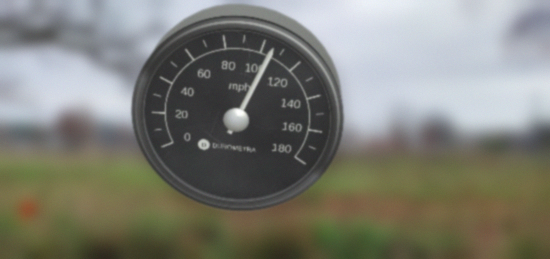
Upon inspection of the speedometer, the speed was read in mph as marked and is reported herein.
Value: 105 mph
